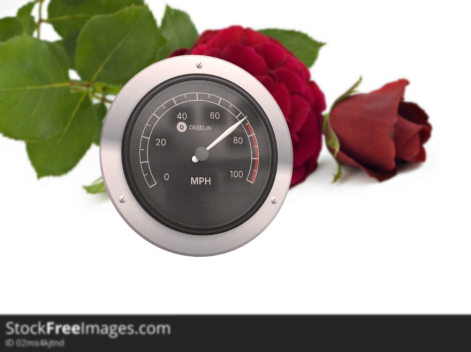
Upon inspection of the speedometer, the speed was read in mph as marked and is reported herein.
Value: 72.5 mph
